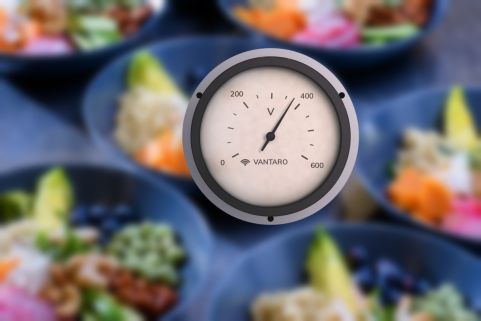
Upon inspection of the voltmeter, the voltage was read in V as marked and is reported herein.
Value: 375 V
